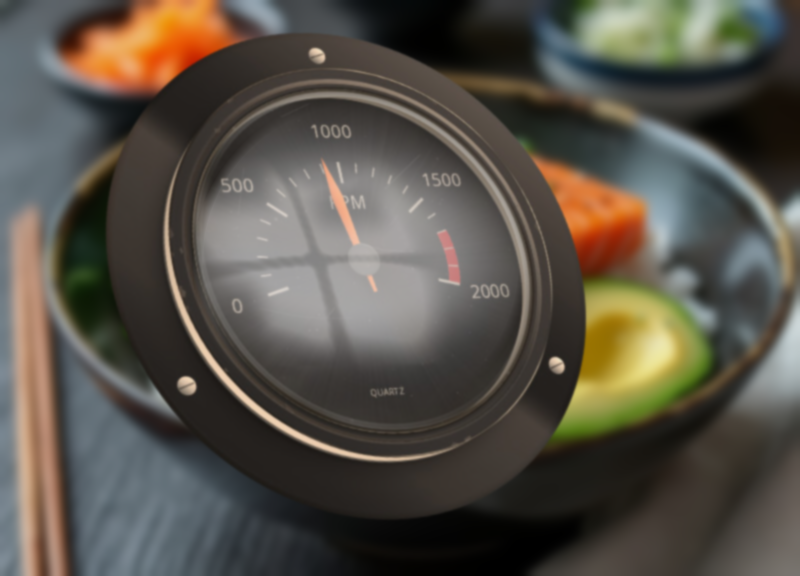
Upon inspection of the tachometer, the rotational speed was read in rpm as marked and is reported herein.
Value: 900 rpm
